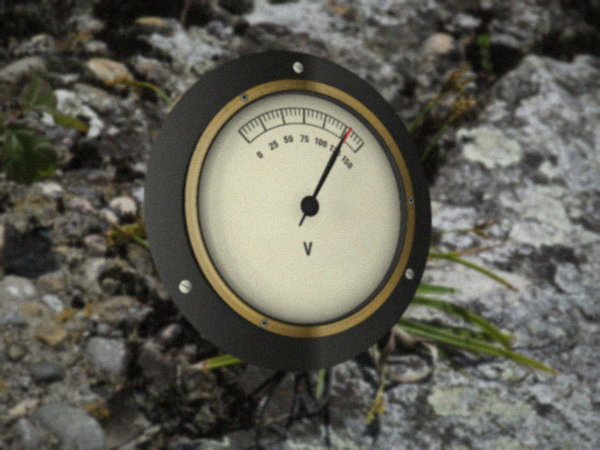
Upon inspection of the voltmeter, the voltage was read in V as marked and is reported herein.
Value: 125 V
